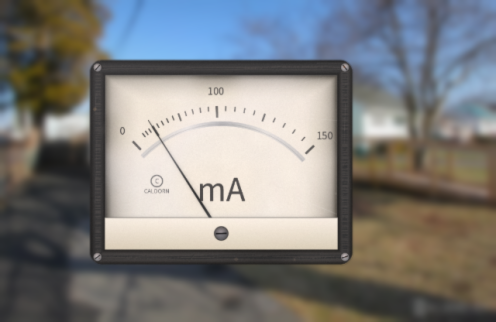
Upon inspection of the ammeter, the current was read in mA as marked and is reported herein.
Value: 50 mA
